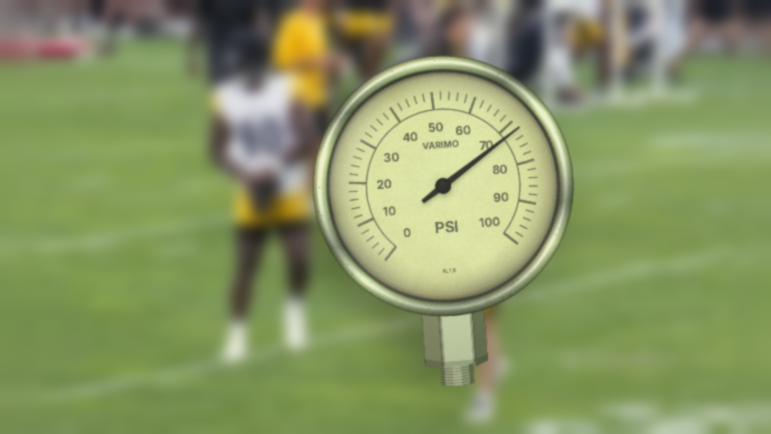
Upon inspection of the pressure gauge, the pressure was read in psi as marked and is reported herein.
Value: 72 psi
